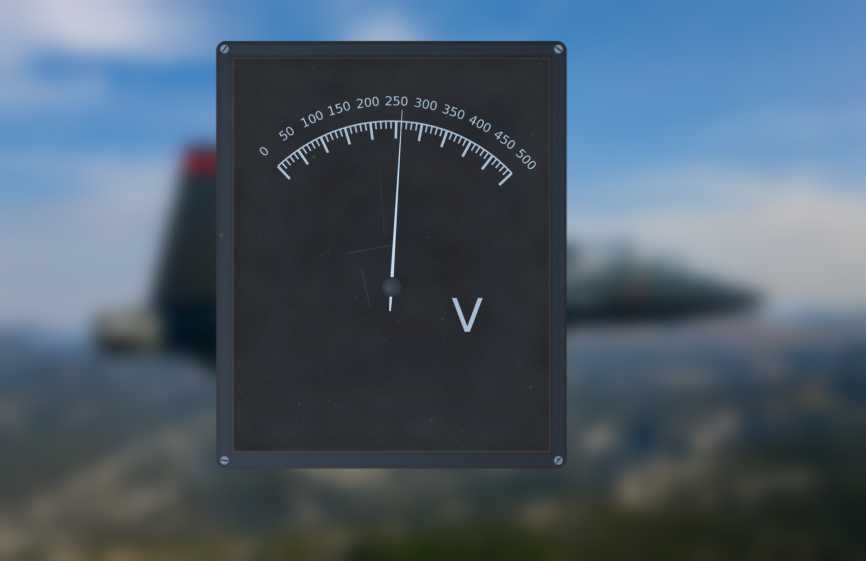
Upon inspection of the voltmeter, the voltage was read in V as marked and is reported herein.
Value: 260 V
